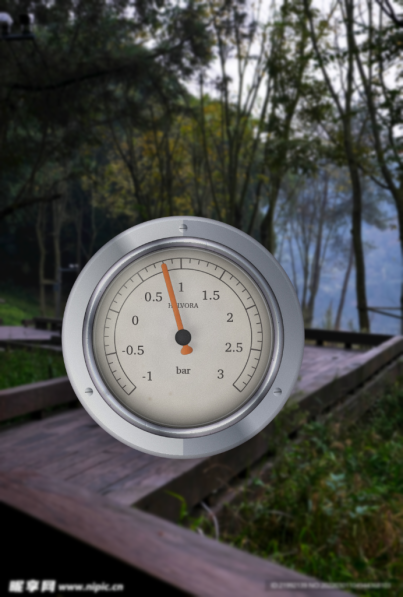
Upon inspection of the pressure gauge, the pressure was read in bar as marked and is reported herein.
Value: 0.8 bar
